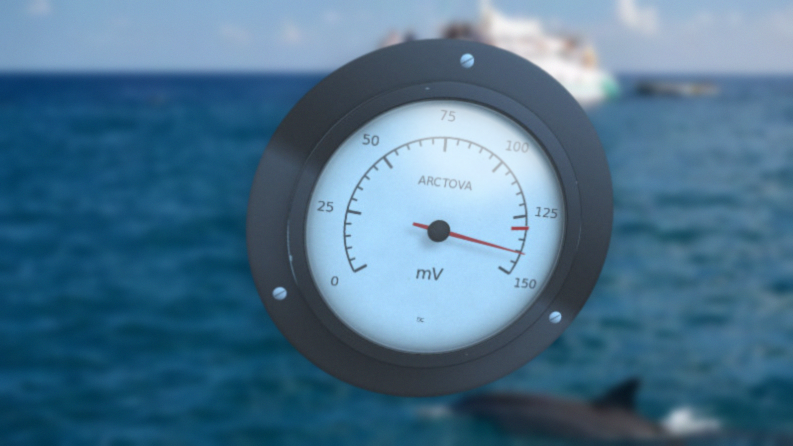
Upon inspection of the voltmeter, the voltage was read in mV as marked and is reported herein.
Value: 140 mV
